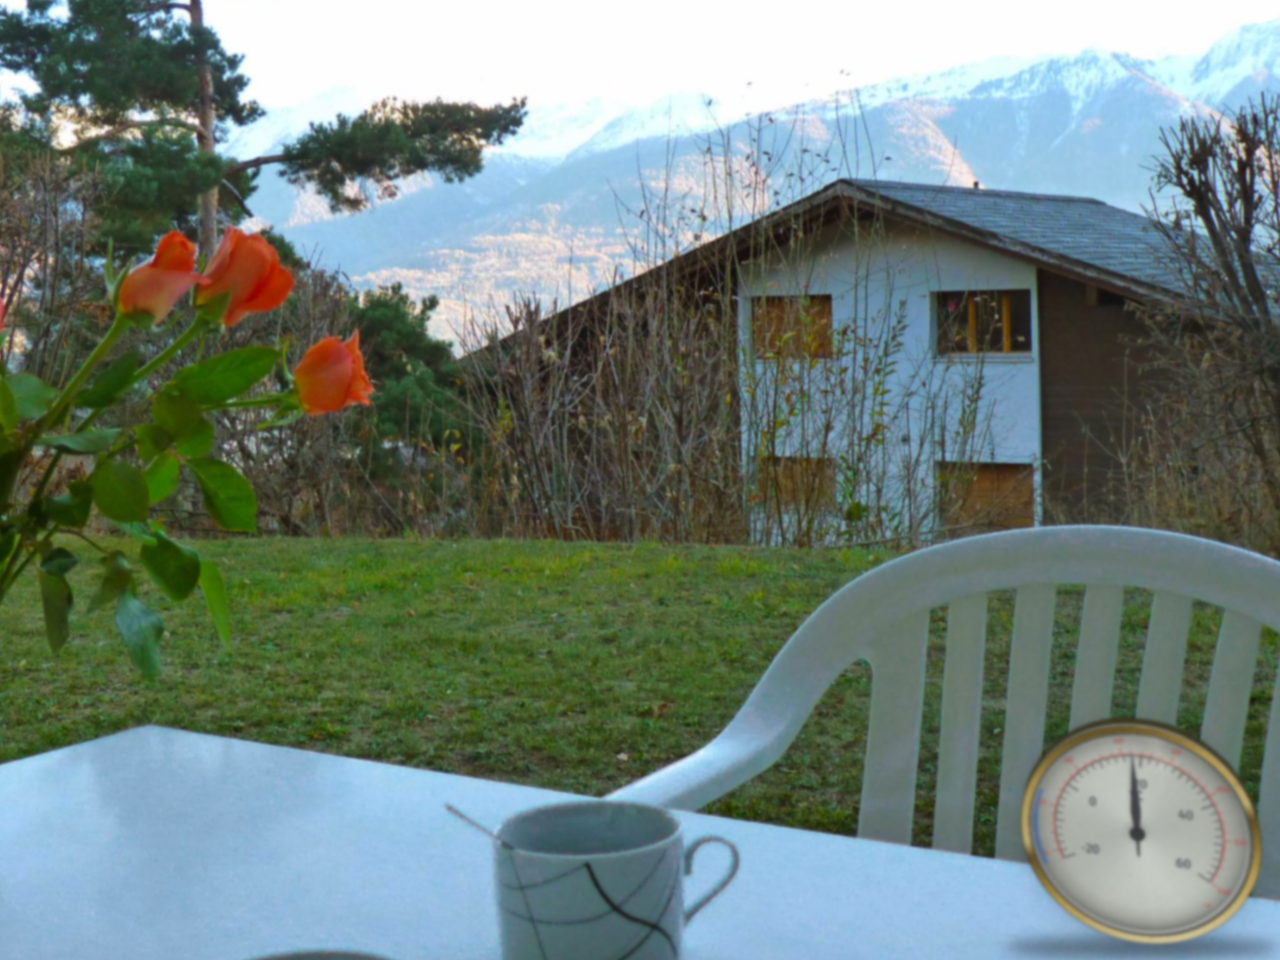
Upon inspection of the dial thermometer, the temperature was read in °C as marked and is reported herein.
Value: 18 °C
